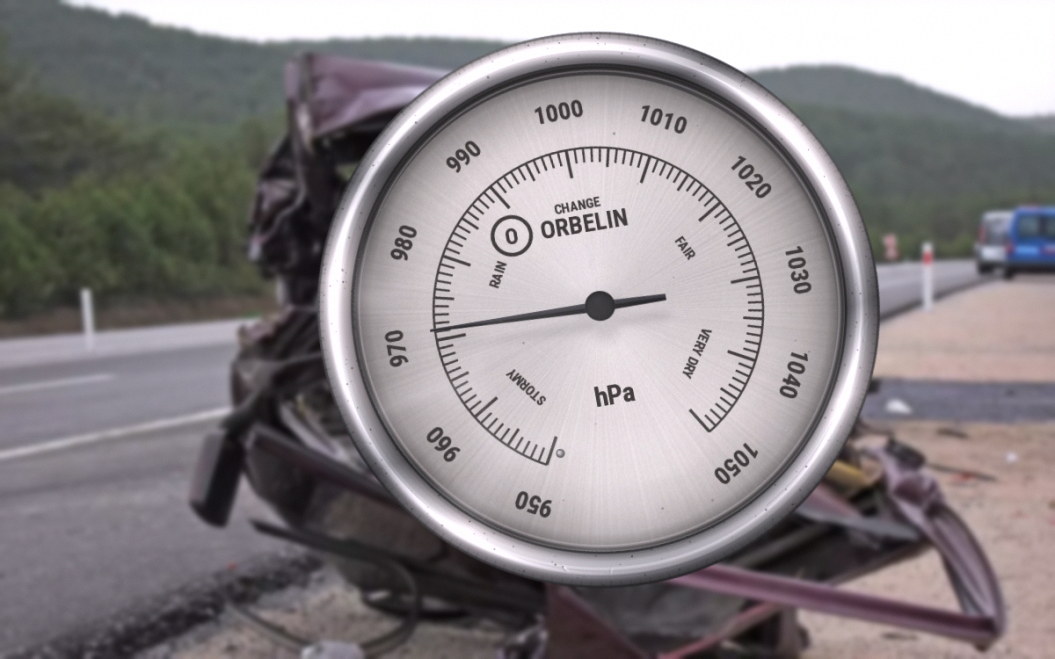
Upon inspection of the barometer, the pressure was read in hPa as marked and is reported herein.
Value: 971 hPa
